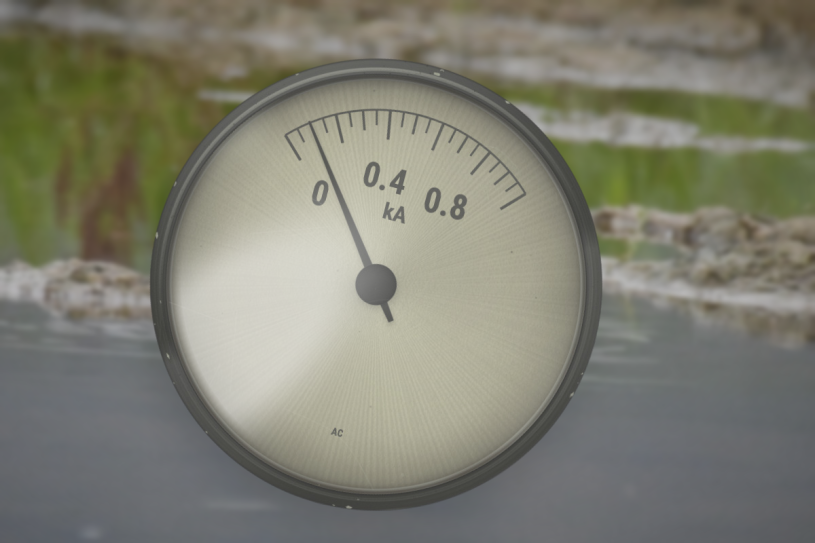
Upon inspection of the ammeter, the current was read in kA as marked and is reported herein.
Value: 0.1 kA
